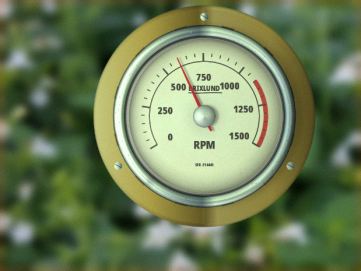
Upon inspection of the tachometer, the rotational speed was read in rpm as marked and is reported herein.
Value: 600 rpm
